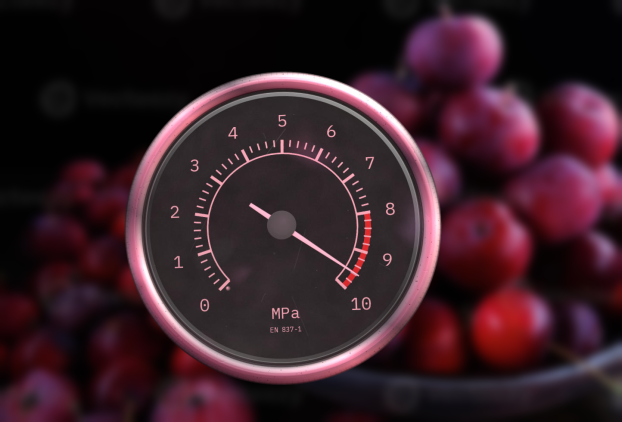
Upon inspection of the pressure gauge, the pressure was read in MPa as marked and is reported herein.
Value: 9.6 MPa
